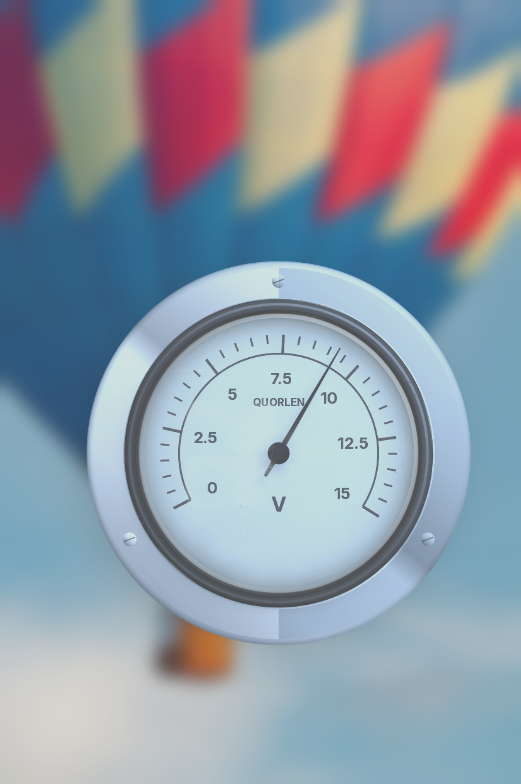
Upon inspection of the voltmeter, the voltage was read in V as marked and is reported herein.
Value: 9.25 V
